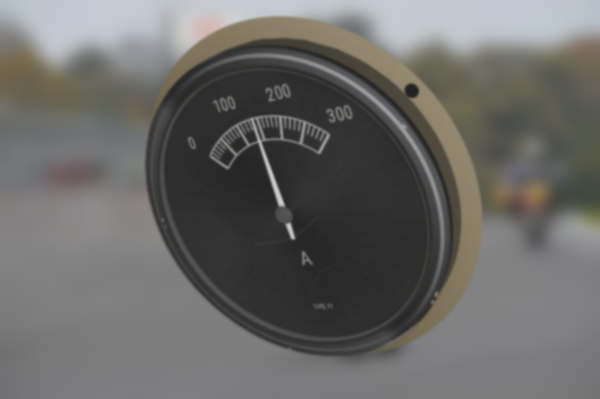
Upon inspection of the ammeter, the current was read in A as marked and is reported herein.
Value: 150 A
